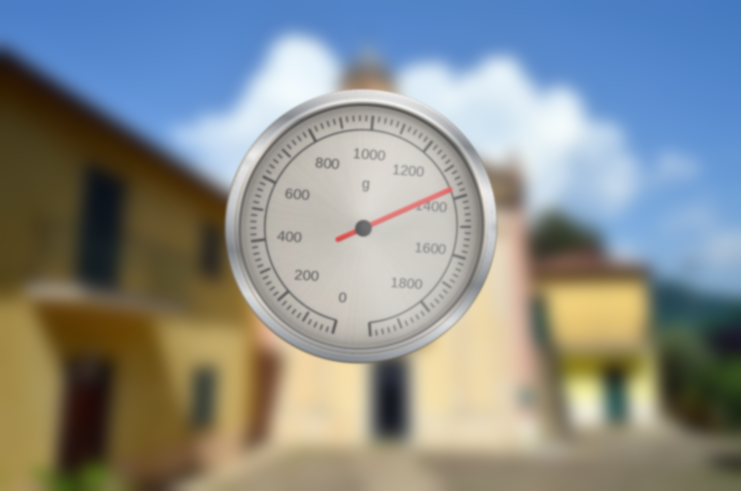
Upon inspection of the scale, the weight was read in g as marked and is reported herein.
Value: 1360 g
